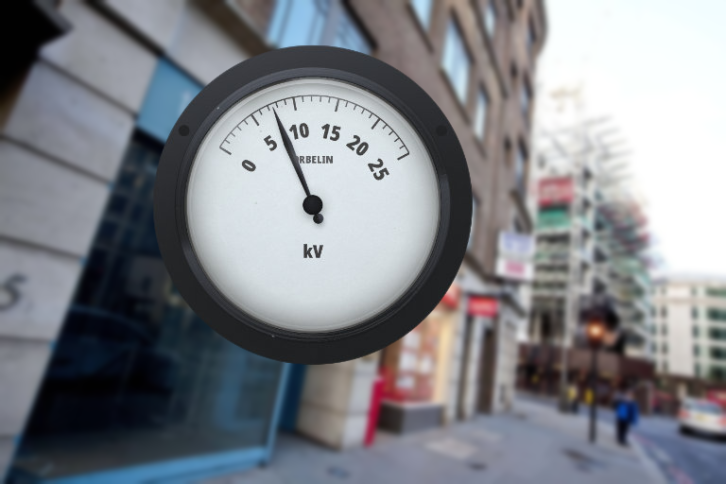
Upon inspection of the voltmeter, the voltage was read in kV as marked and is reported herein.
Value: 7.5 kV
